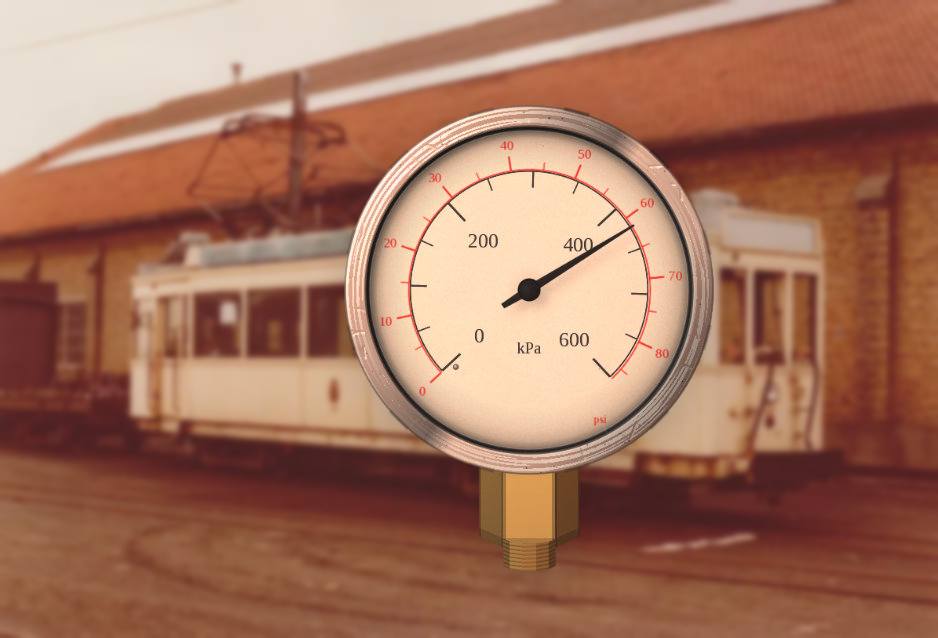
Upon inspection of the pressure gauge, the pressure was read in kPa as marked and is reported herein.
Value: 425 kPa
